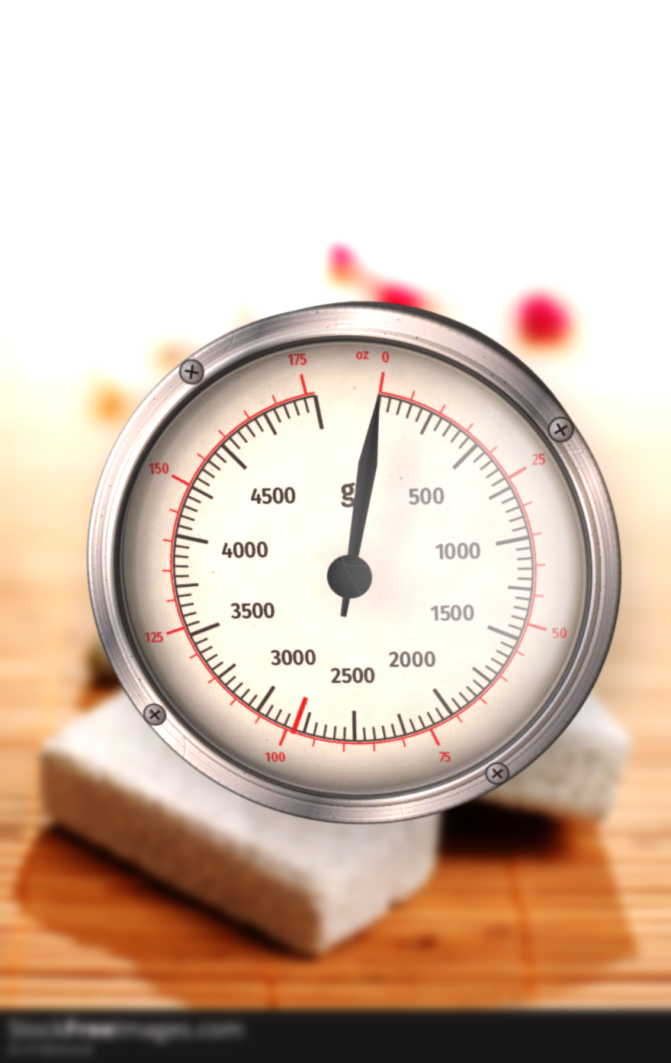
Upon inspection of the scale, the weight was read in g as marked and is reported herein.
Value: 0 g
